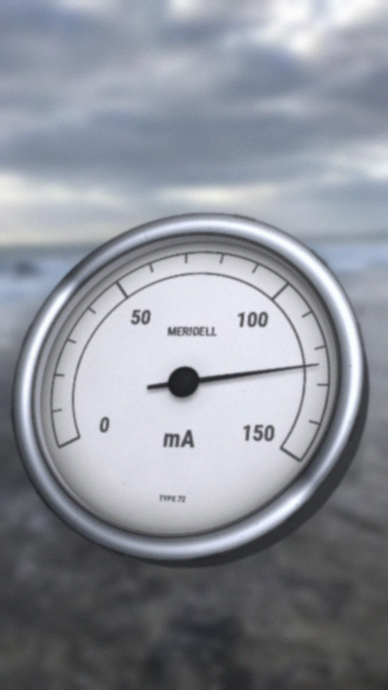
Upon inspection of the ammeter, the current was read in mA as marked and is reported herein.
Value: 125 mA
